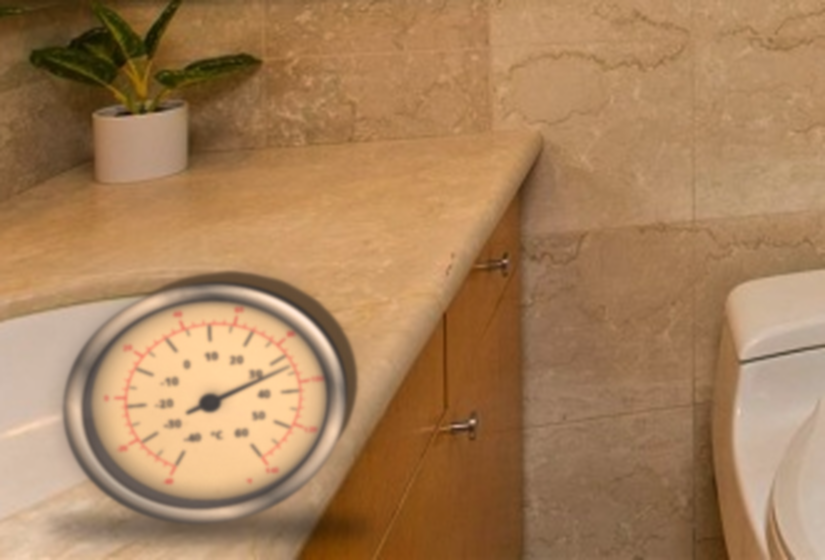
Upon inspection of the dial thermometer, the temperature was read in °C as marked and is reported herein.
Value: 32.5 °C
